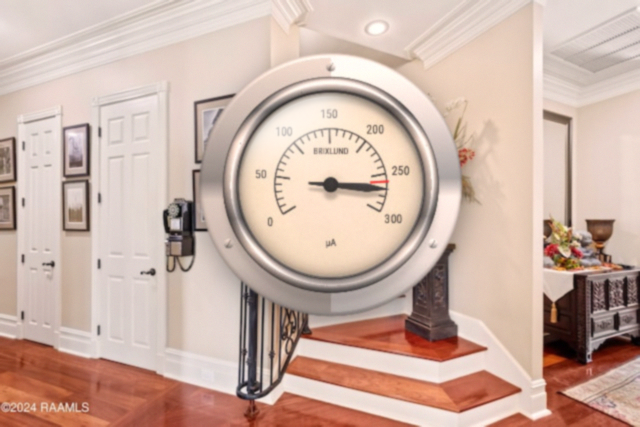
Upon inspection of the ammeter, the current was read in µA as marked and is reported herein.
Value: 270 µA
